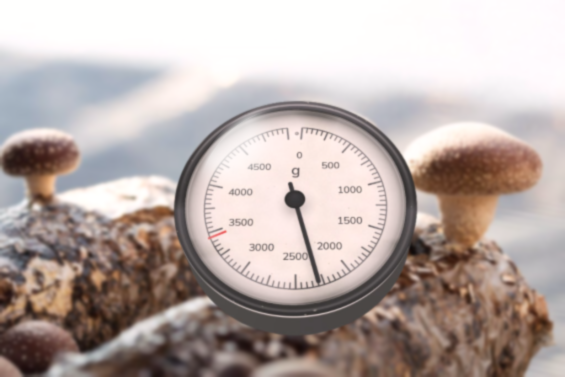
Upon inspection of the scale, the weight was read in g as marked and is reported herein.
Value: 2300 g
